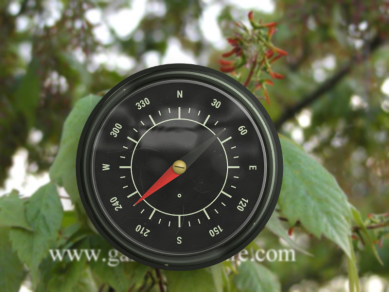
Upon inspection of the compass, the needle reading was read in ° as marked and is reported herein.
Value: 230 °
